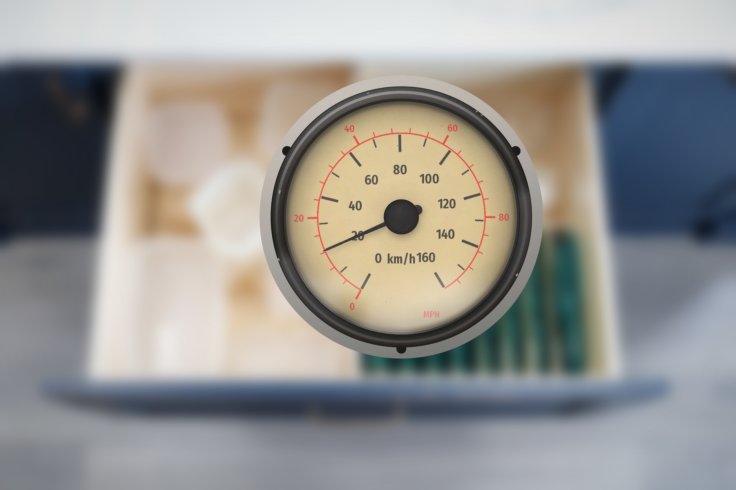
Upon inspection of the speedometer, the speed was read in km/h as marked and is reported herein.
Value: 20 km/h
